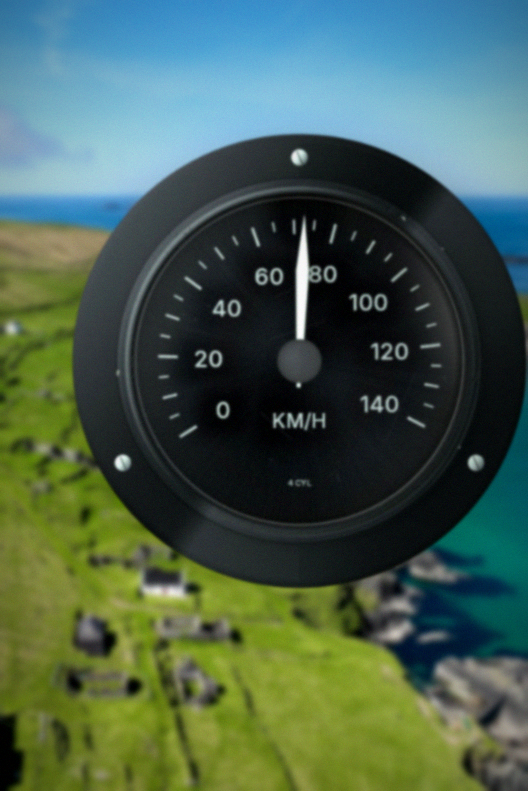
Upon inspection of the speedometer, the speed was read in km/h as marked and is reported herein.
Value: 72.5 km/h
